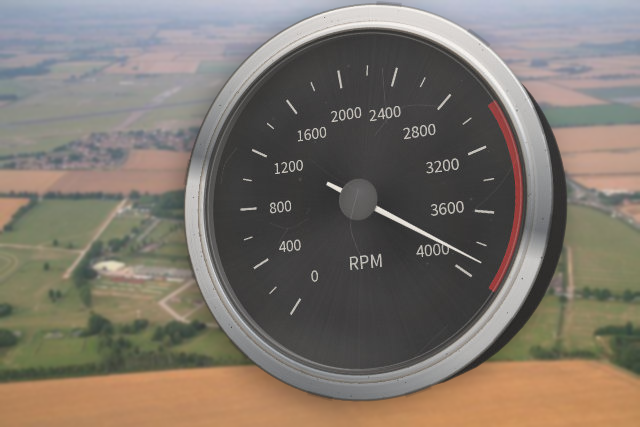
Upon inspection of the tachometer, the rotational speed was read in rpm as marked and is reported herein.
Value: 3900 rpm
